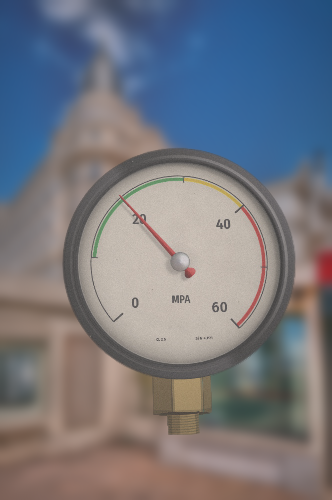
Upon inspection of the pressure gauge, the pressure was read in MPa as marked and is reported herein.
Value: 20 MPa
